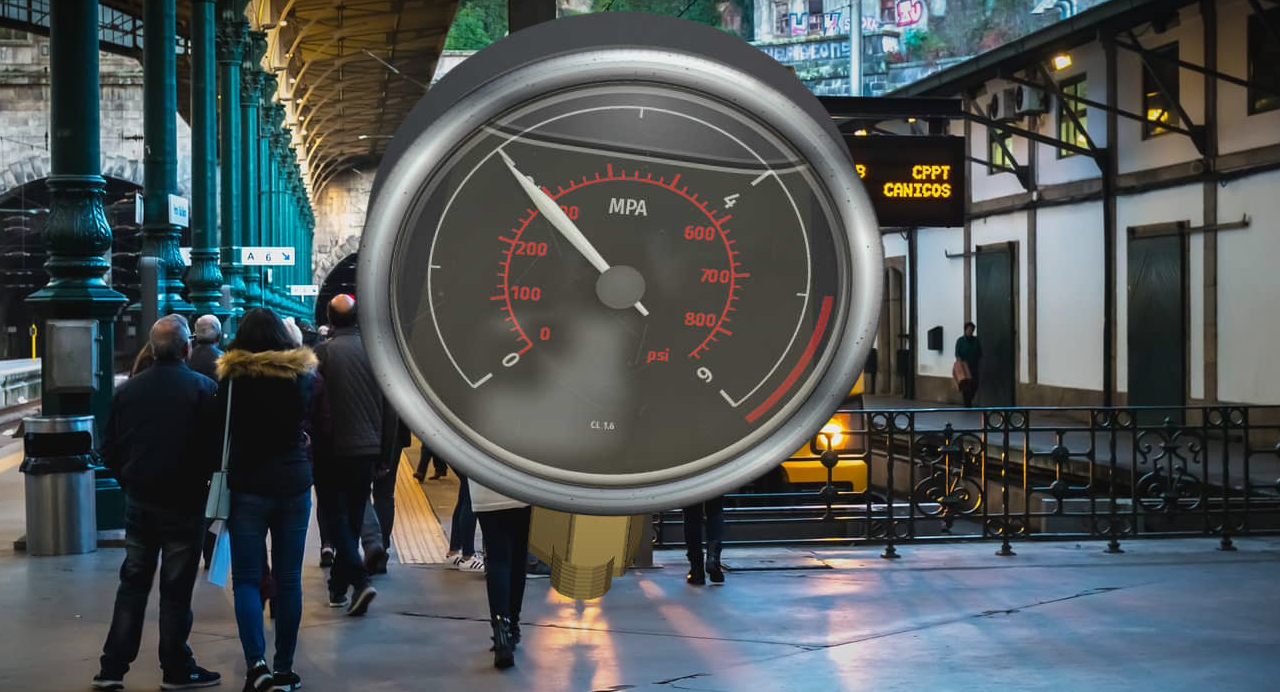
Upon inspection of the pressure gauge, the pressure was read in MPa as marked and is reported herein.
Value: 2 MPa
